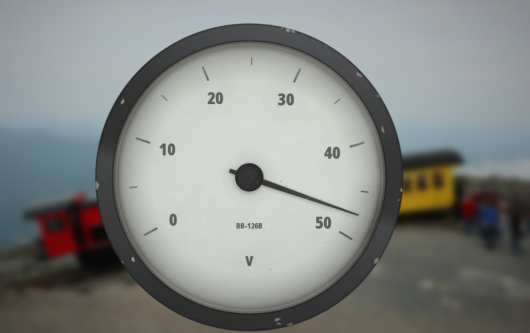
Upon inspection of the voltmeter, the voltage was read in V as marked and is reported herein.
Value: 47.5 V
